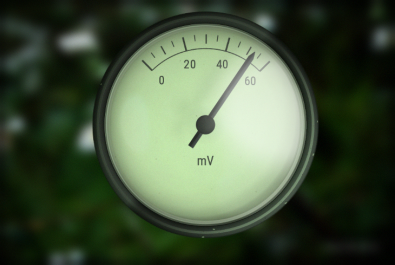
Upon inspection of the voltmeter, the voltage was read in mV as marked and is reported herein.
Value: 52.5 mV
